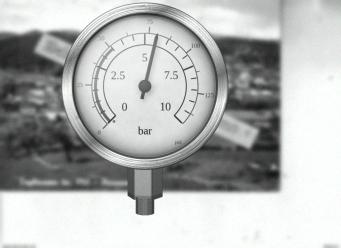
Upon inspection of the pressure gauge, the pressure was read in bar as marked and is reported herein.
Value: 5.5 bar
